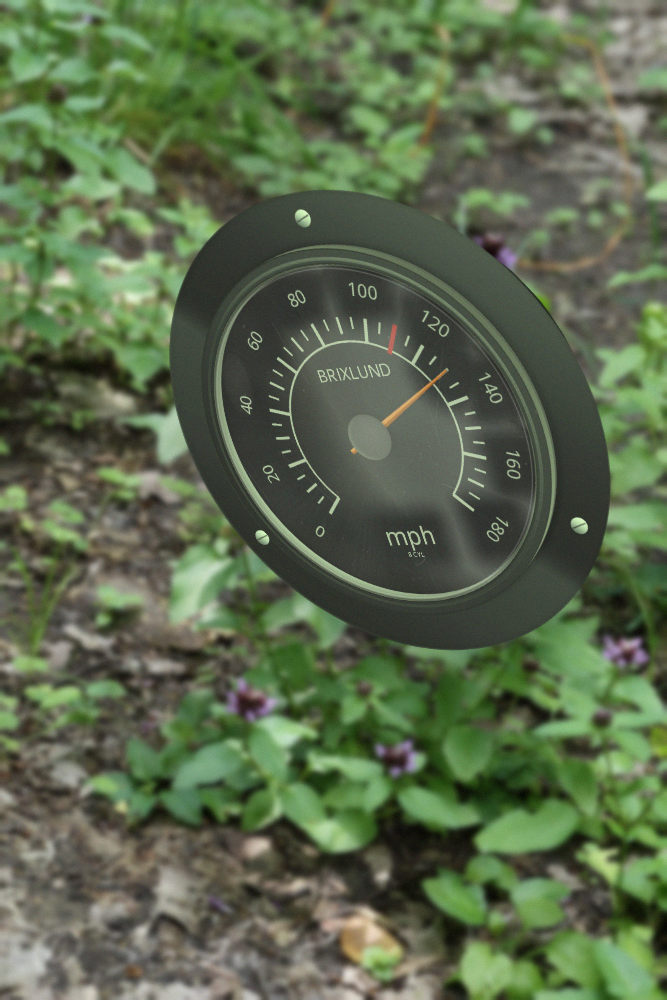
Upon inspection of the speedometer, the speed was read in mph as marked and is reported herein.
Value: 130 mph
